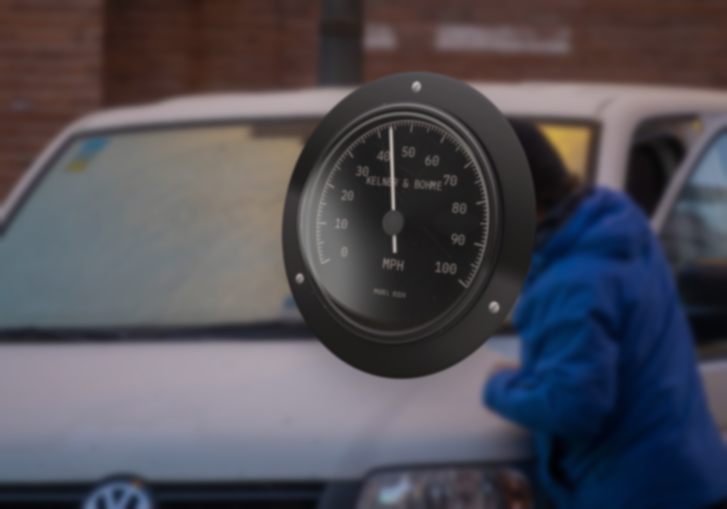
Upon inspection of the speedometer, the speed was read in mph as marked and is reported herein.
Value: 45 mph
